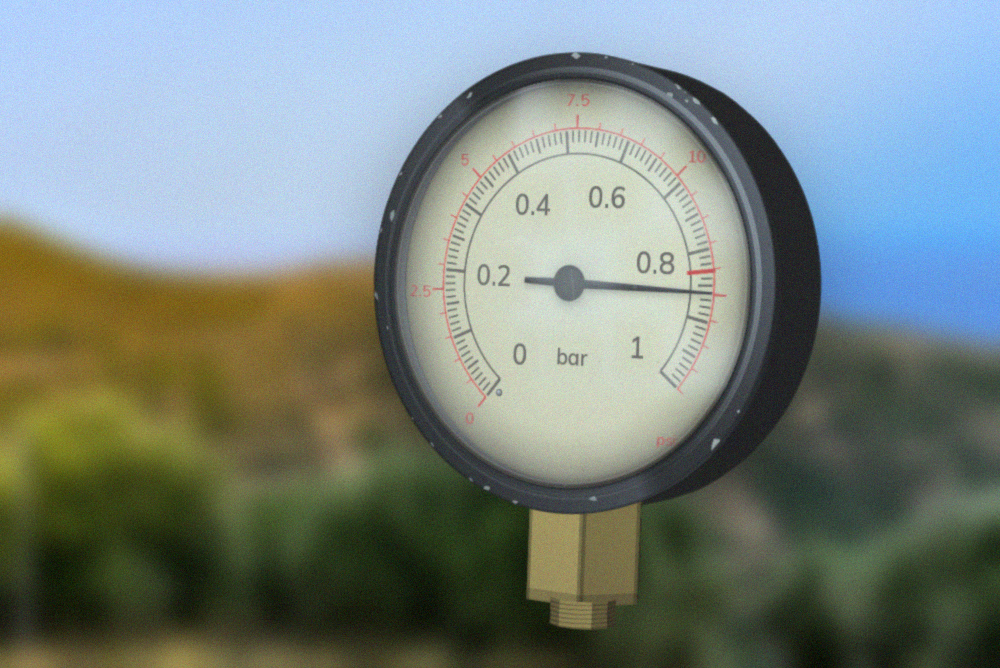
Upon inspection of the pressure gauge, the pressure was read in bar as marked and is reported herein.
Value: 0.86 bar
